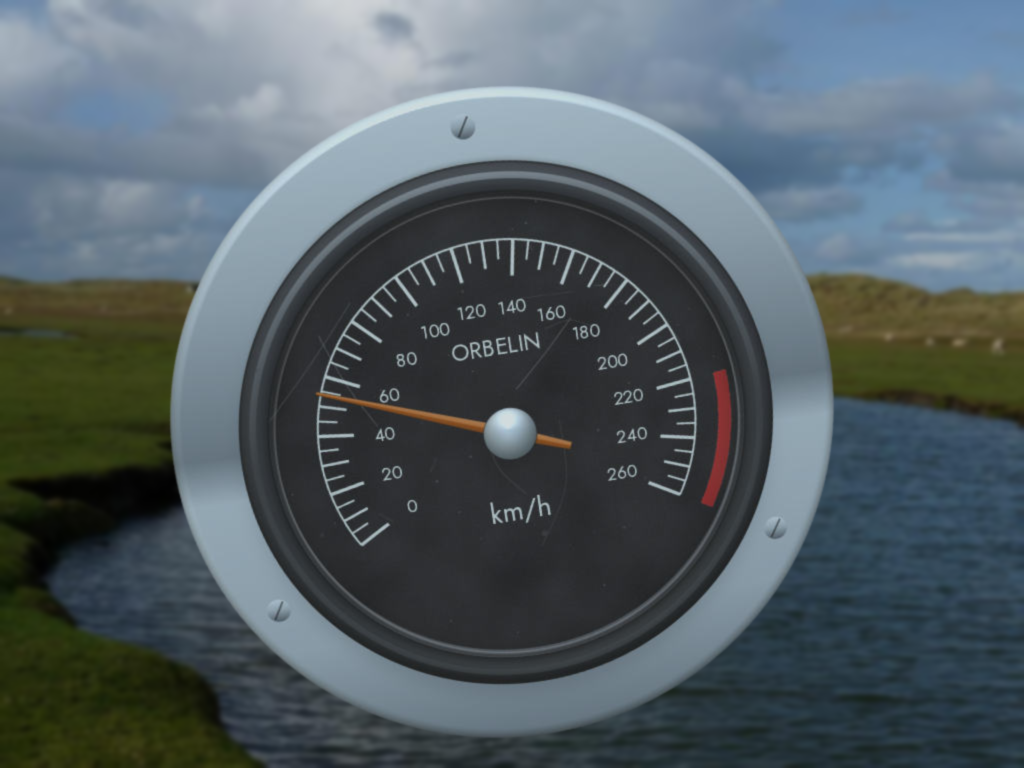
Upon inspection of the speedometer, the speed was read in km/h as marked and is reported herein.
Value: 55 km/h
